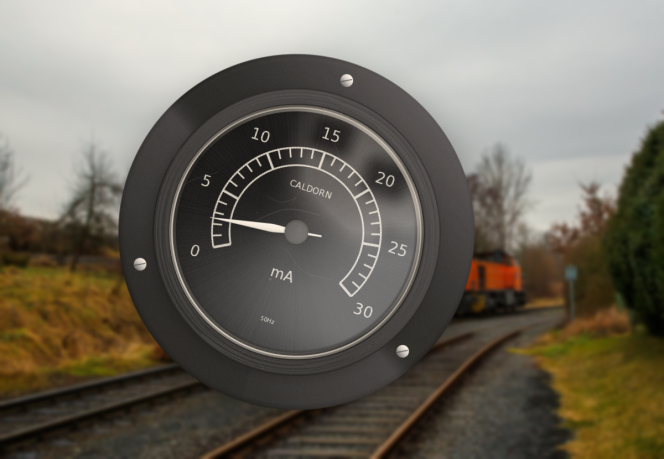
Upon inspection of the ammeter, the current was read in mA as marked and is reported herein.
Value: 2.5 mA
